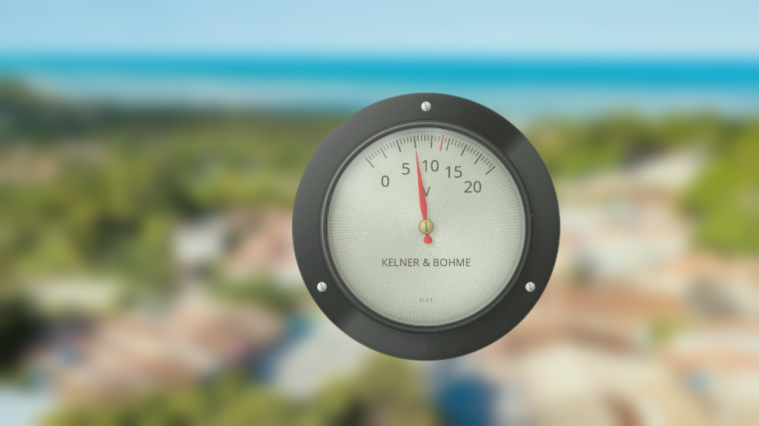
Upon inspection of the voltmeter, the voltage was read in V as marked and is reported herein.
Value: 7.5 V
